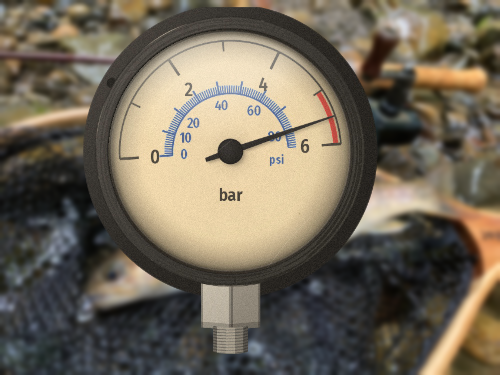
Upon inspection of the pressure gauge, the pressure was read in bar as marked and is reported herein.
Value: 5.5 bar
